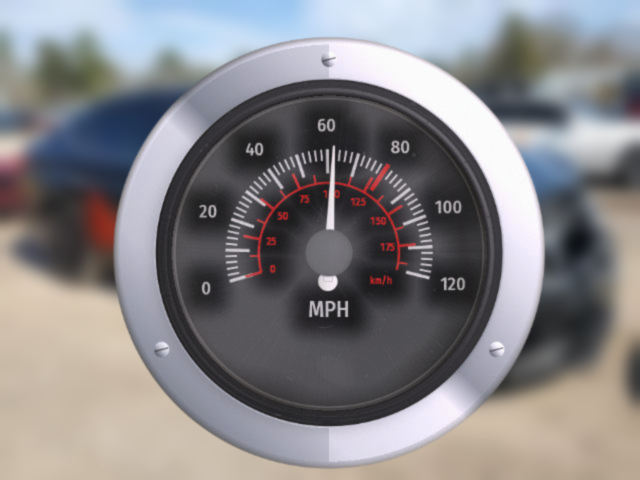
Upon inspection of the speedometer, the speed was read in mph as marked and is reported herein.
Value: 62 mph
